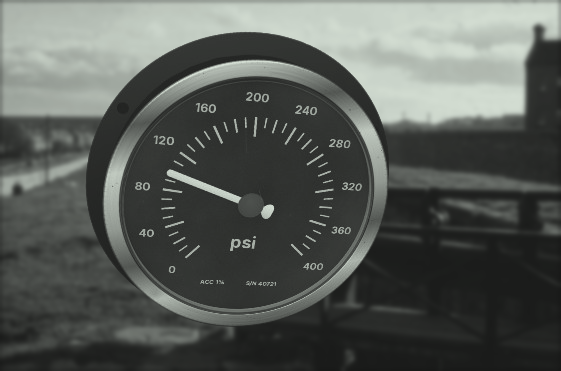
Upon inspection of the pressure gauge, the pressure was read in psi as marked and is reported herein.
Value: 100 psi
